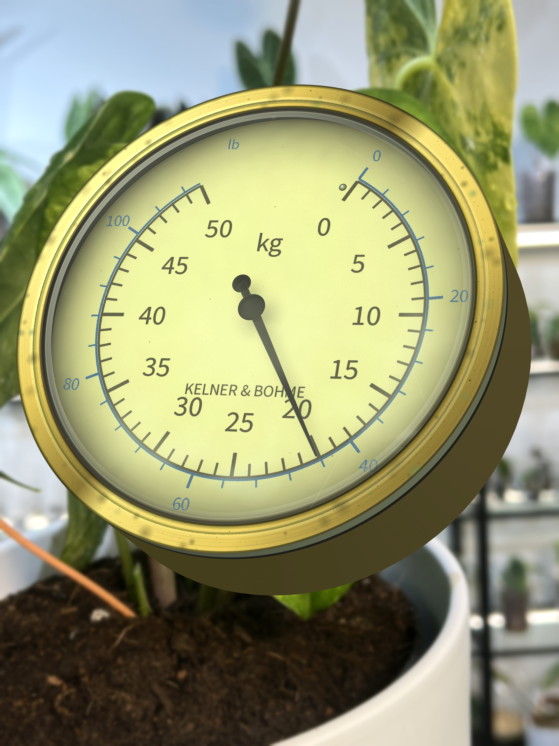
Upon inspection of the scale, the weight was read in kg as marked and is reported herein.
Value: 20 kg
